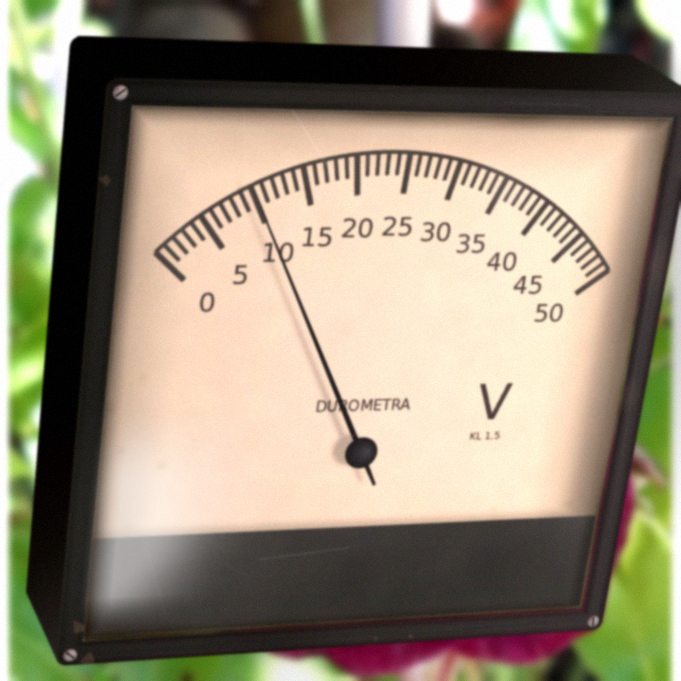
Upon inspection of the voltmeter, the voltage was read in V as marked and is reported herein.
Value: 10 V
